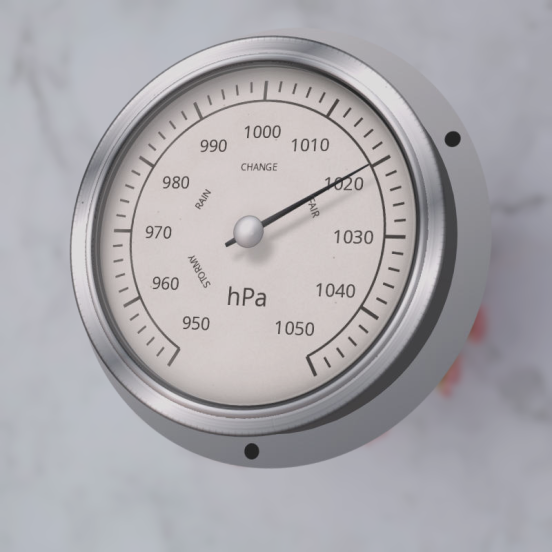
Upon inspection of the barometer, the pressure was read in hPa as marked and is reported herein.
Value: 1020 hPa
